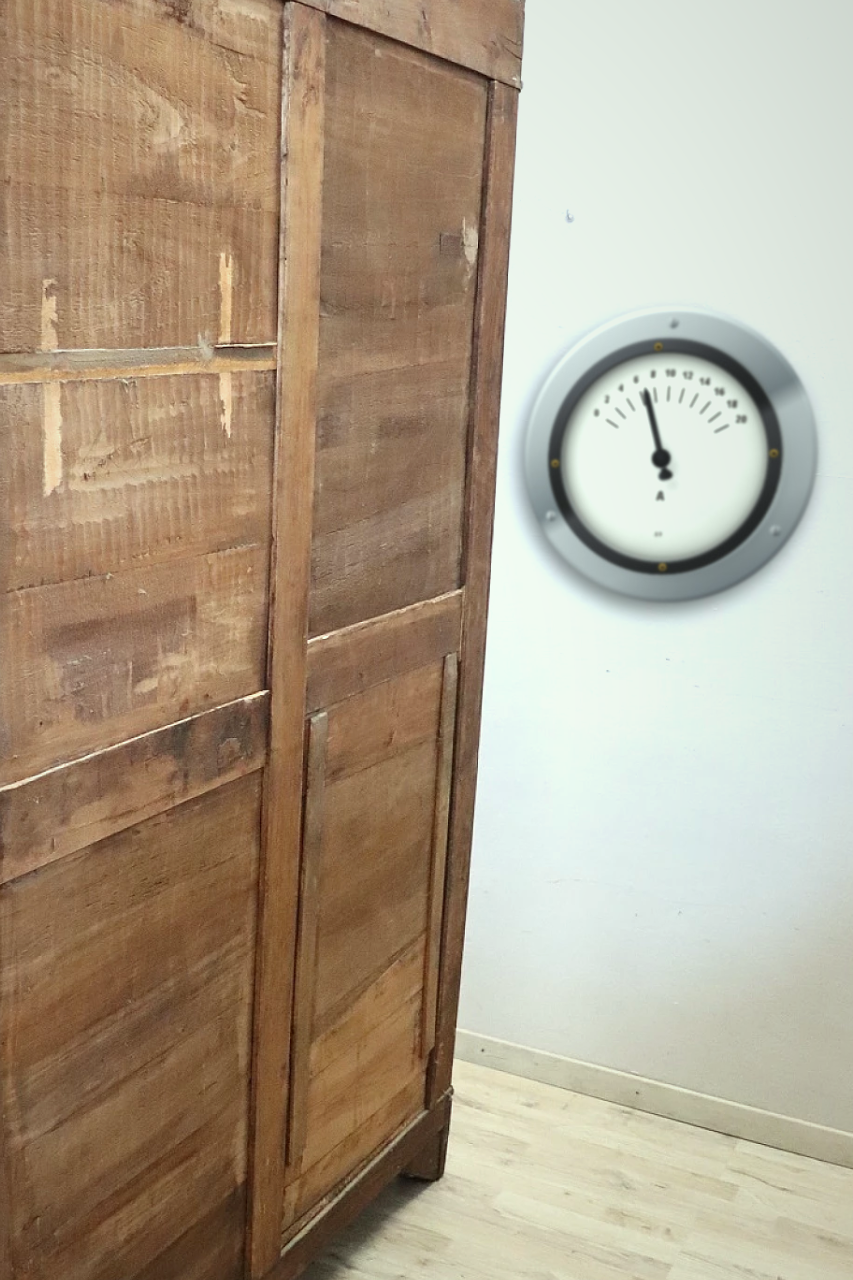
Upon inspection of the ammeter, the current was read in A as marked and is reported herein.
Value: 7 A
